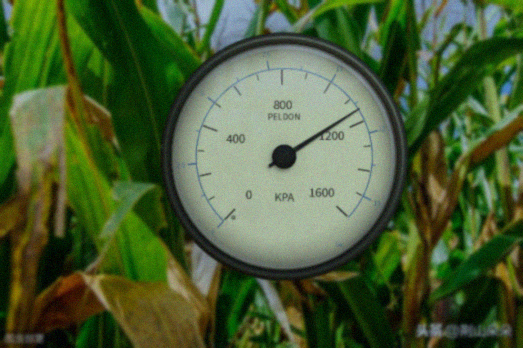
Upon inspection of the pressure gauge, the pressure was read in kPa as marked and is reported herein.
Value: 1150 kPa
